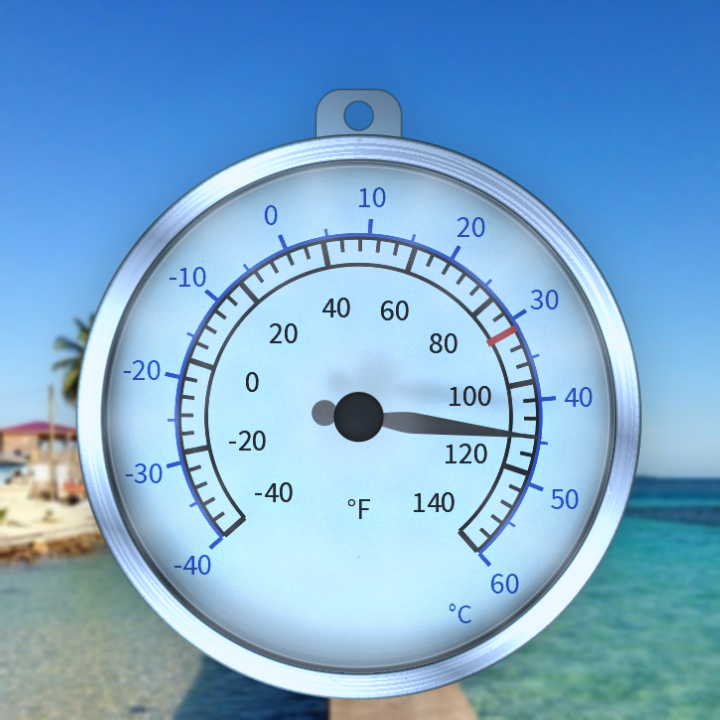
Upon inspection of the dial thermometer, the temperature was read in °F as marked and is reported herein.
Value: 112 °F
